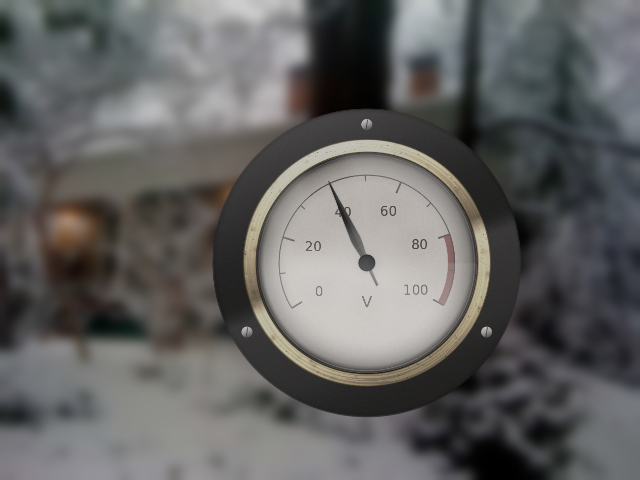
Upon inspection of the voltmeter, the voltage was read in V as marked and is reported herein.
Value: 40 V
